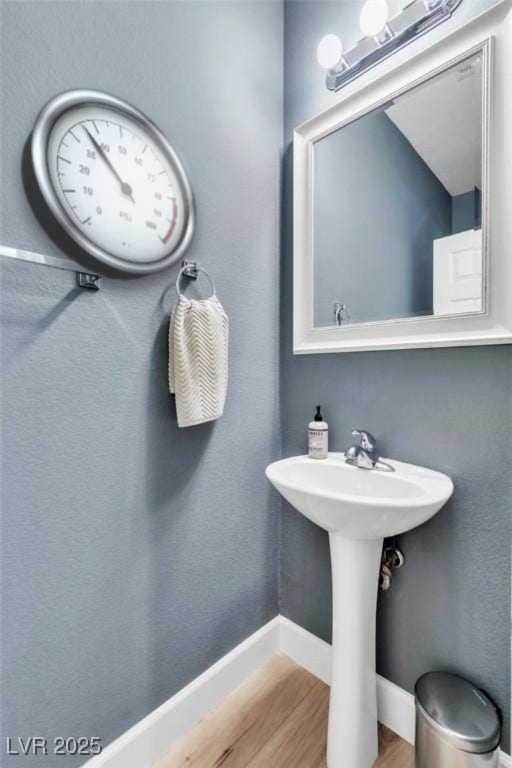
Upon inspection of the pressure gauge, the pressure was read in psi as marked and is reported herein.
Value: 35 psi
